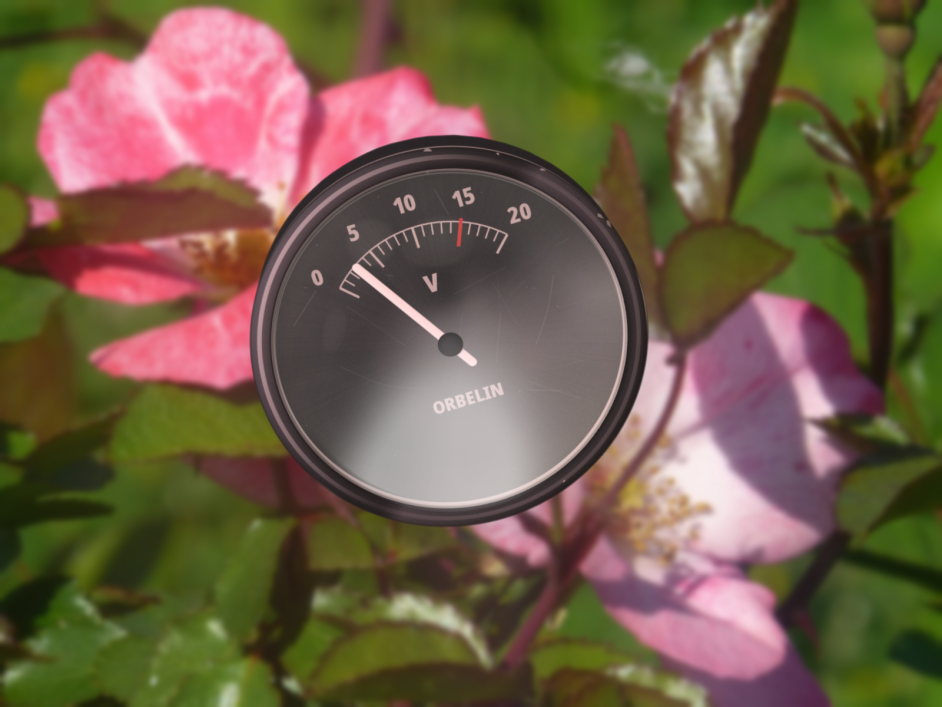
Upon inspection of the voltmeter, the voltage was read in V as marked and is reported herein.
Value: 3 V
